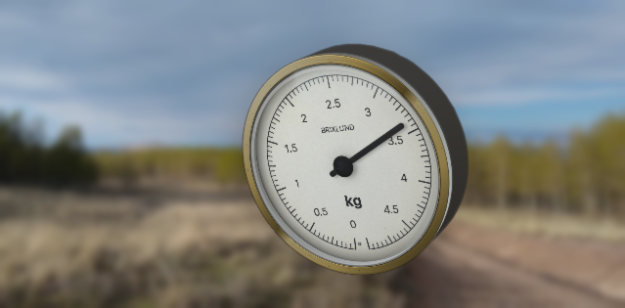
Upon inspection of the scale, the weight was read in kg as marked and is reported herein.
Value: 3.4 kg
